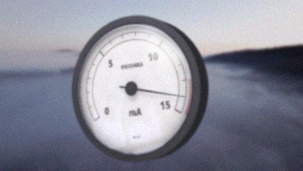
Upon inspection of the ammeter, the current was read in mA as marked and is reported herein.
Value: 14 mA
